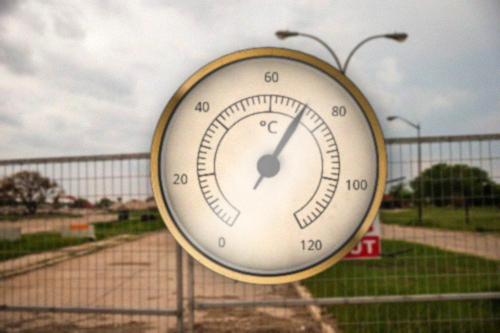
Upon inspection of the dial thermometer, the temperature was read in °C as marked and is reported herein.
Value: 72 °C
